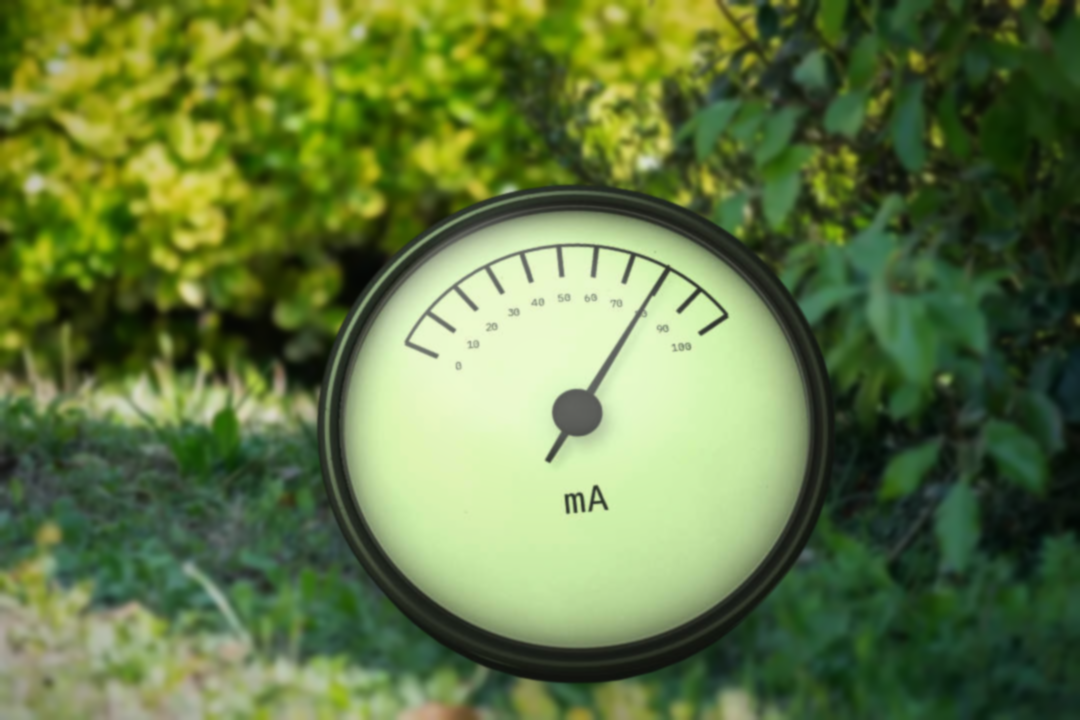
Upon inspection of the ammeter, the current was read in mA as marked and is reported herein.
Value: 80 mA
